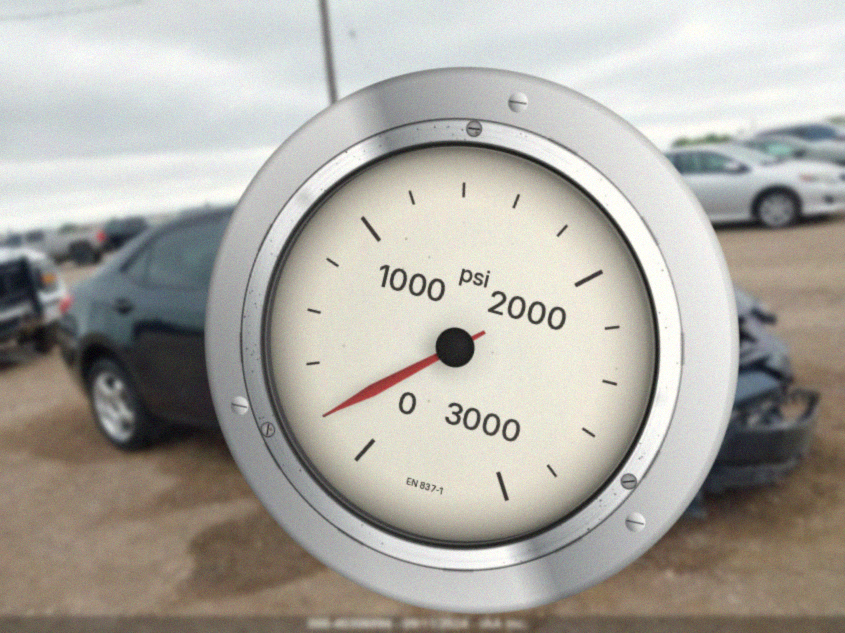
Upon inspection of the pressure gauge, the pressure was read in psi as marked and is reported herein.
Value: 200 psi
